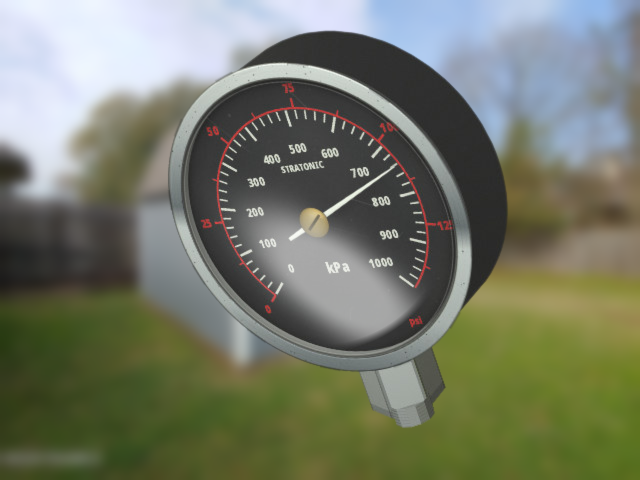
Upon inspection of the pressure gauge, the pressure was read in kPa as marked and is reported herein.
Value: 740 kPa
